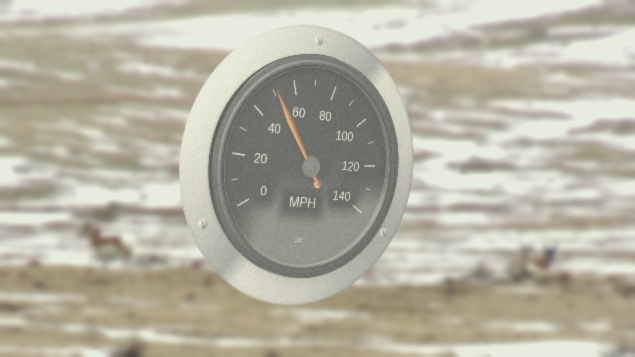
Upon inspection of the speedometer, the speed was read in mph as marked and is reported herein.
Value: 50 mph
